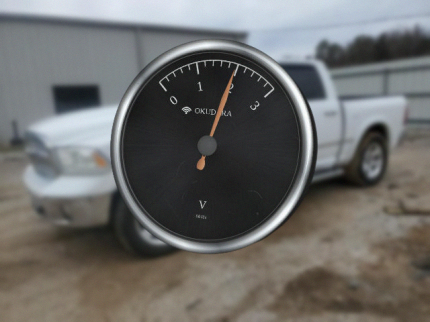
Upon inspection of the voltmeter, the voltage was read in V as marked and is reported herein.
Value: 2 V
